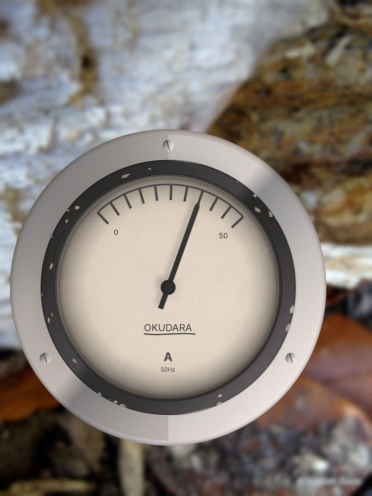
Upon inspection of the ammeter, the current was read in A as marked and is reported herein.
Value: 35 A
